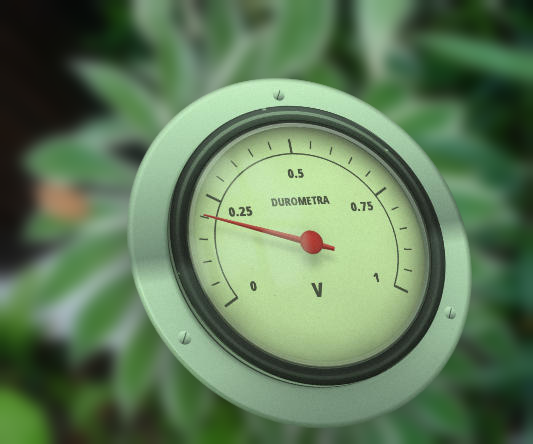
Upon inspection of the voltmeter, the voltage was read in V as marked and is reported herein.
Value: 0.2 V
